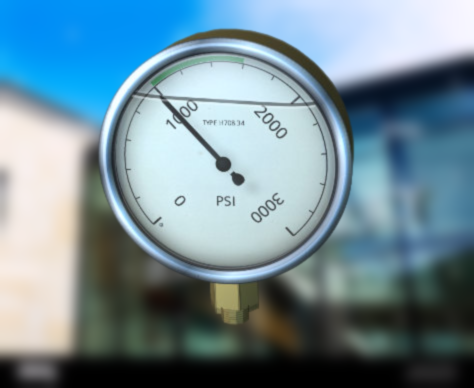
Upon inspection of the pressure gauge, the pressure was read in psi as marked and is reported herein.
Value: 1000 psi
